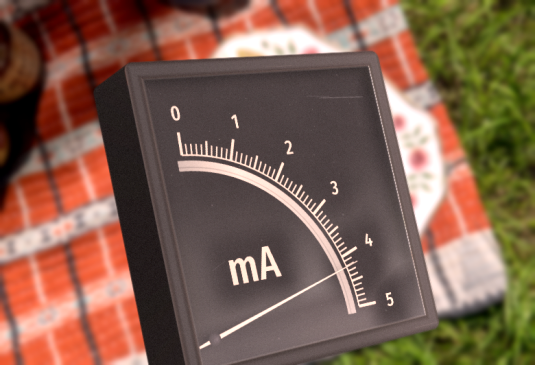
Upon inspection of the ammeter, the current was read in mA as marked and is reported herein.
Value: 4.2 mA
